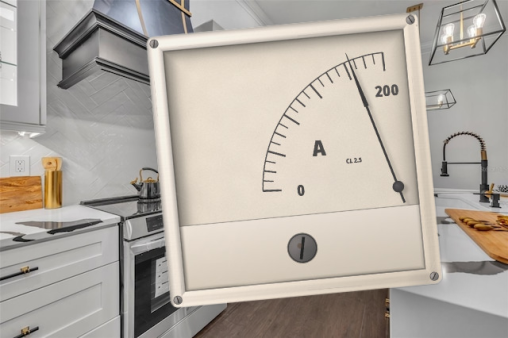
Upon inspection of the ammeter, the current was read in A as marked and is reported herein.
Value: 165 A
